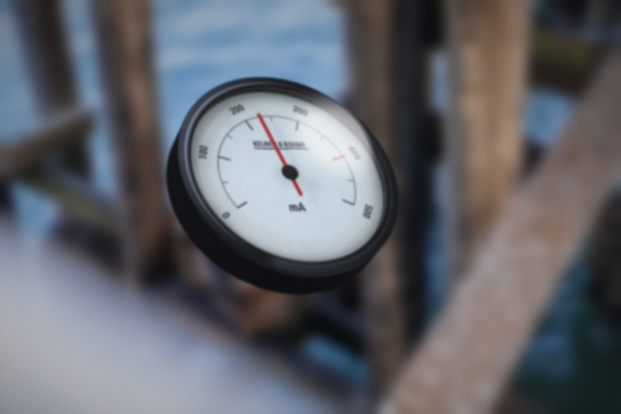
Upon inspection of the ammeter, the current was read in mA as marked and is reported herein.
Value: 225 mA
